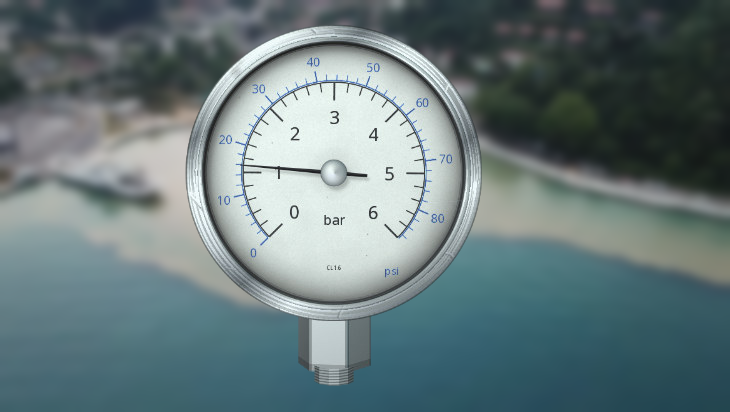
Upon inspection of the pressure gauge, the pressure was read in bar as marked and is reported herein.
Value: 1.1 bar
